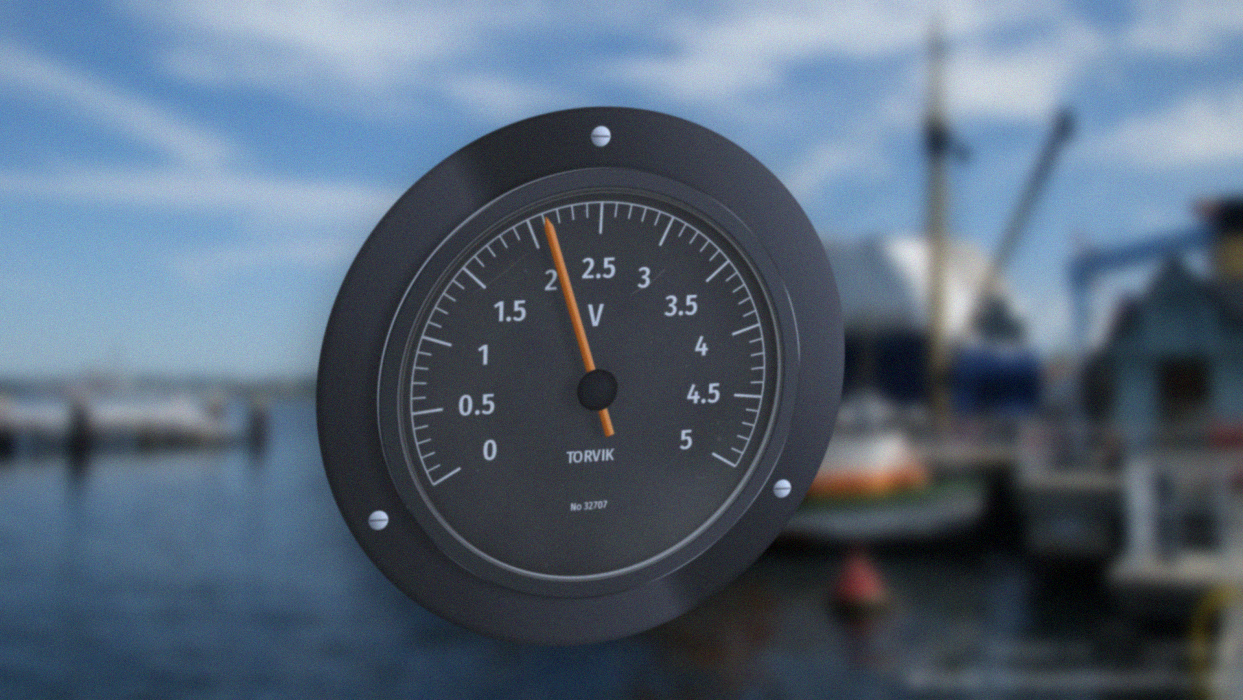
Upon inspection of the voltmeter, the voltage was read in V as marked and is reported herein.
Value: 2.1 V
